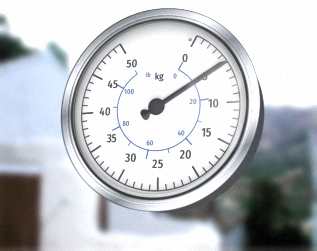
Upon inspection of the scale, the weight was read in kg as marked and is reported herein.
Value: 5 kg
